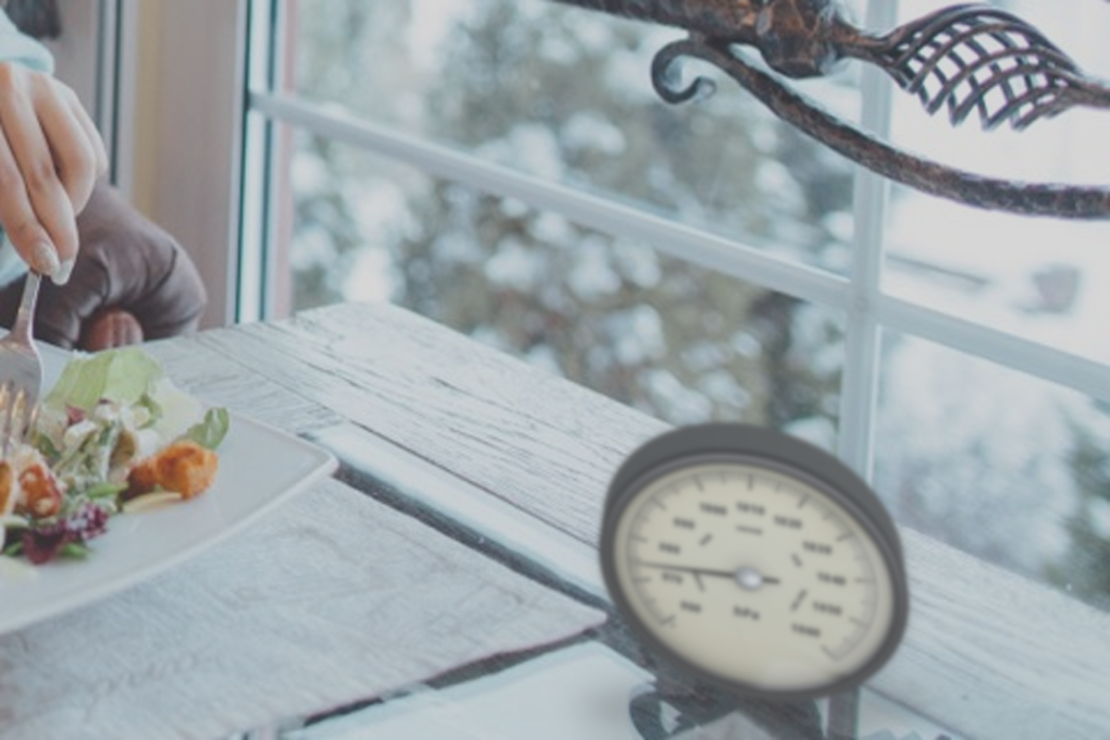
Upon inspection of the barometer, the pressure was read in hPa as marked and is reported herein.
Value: 975 hPa
